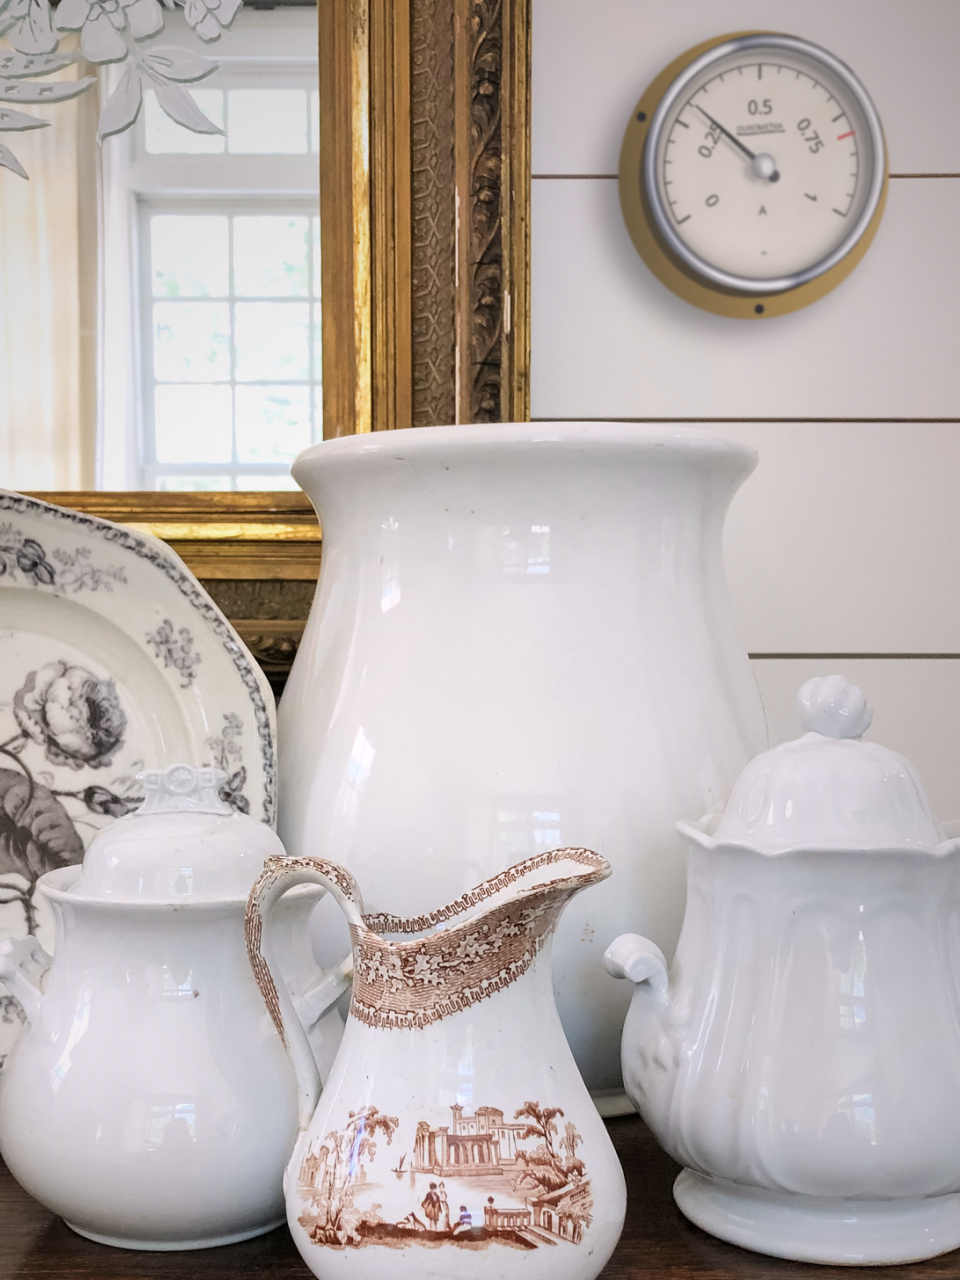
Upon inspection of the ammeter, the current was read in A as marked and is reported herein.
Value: 0.3 A
